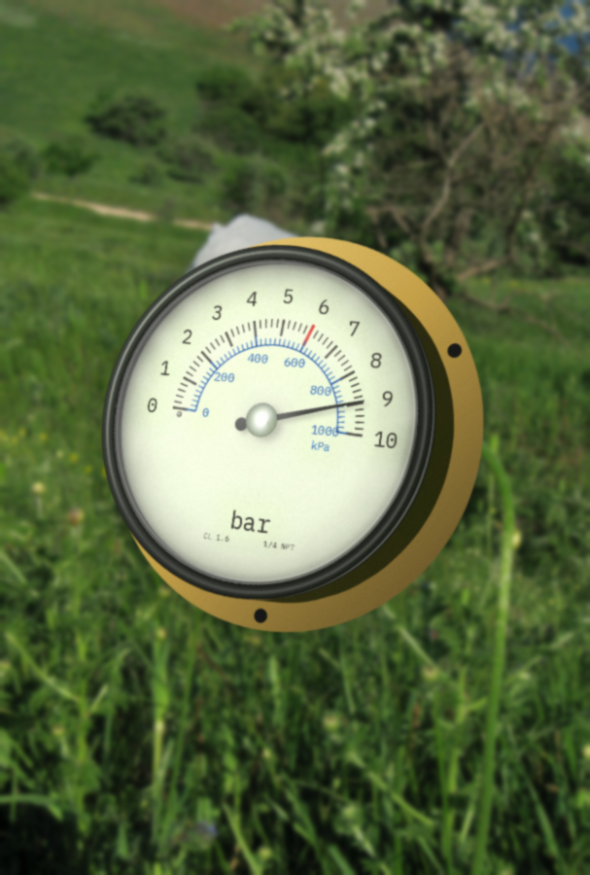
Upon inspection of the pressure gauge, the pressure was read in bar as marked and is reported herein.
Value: 9 bar
